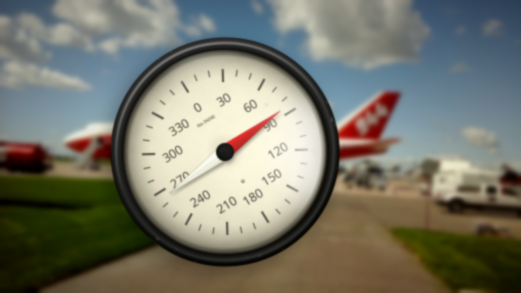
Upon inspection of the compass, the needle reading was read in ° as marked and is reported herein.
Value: 85 °
